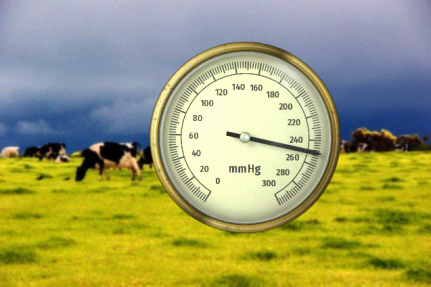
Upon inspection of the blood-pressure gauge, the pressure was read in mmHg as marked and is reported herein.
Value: 250 mmHg
